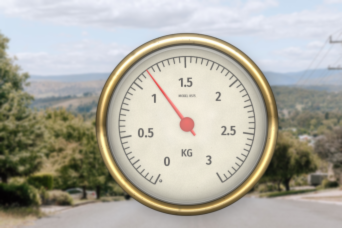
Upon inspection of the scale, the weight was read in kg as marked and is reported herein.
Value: 1.15 kg
